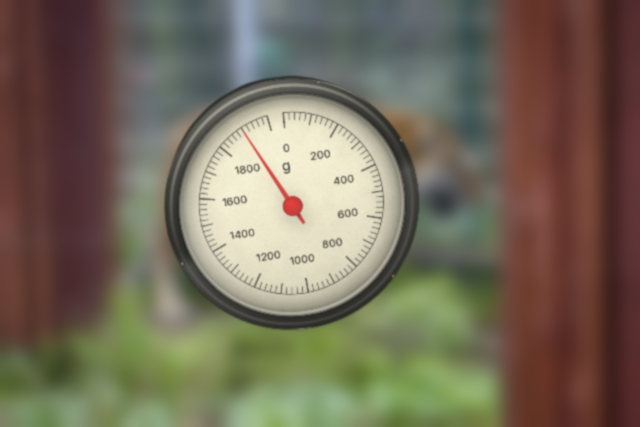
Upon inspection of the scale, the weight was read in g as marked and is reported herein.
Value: 1900 g
